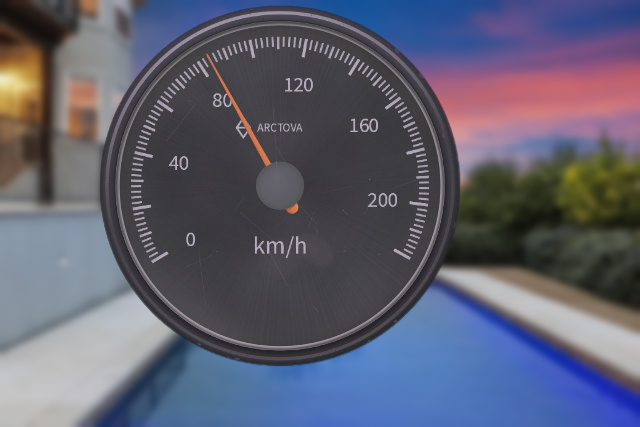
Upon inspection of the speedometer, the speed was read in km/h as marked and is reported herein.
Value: 84 km/h
